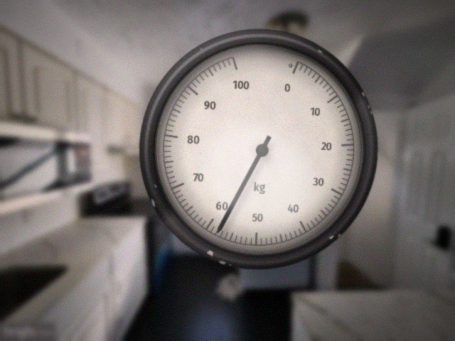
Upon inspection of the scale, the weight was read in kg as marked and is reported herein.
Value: 58 kg
